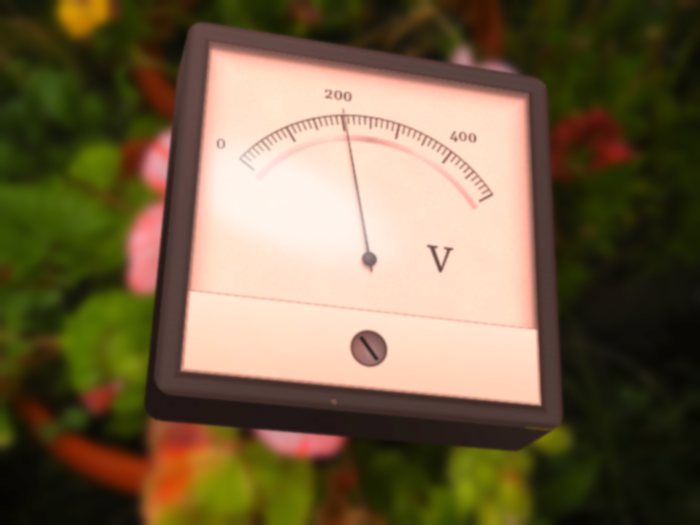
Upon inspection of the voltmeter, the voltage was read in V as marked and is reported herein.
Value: 200 V
